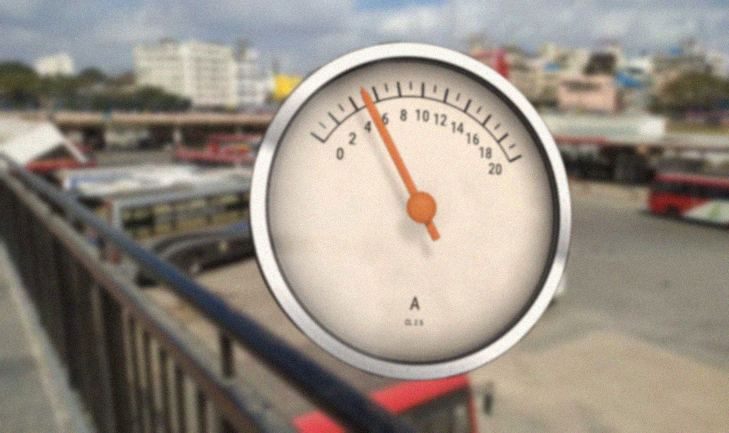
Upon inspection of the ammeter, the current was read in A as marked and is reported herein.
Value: 5 A
